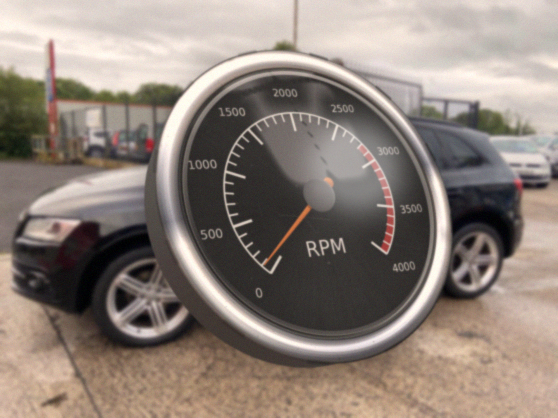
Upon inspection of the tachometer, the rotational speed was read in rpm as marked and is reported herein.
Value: 100 rpm
